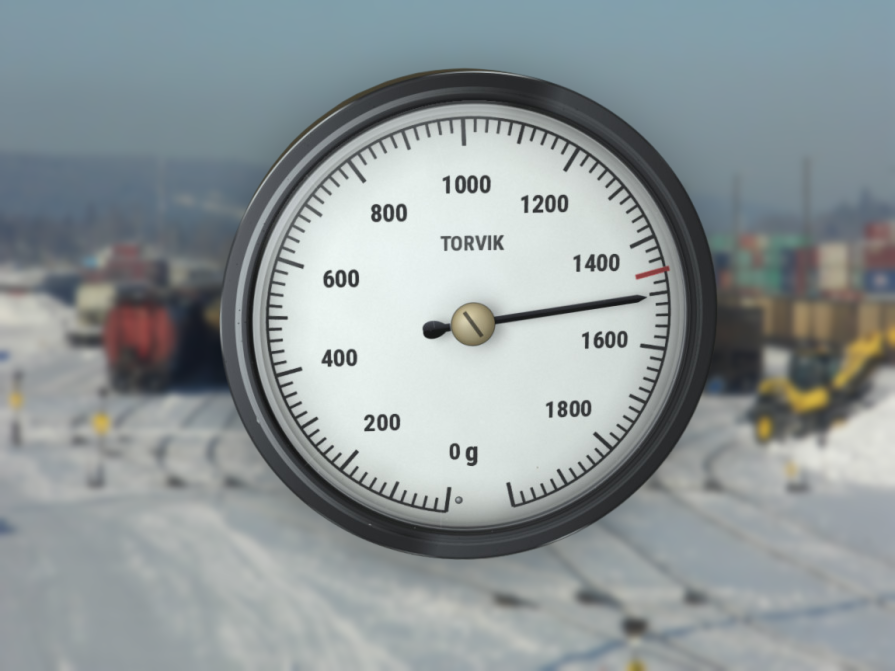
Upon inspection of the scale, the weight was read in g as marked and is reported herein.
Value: 1500 g
